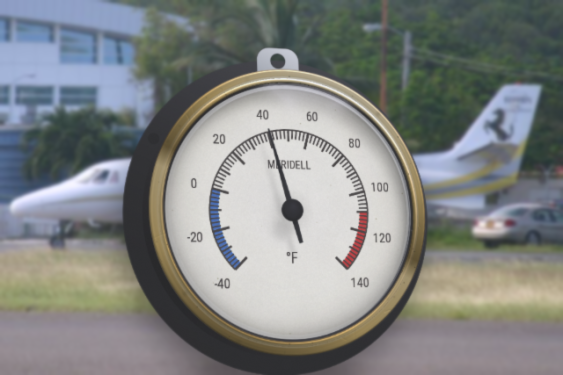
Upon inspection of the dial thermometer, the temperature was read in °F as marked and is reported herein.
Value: 40 °F
